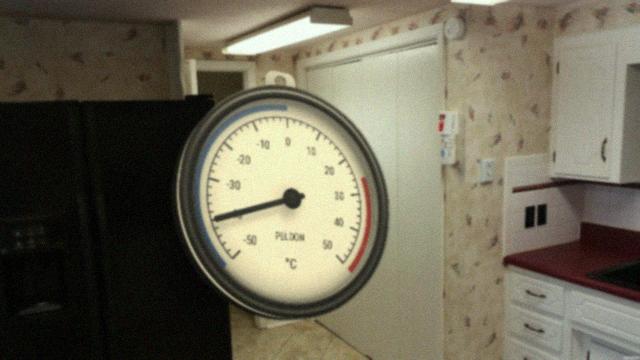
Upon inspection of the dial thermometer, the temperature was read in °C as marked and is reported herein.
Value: -40 °C
